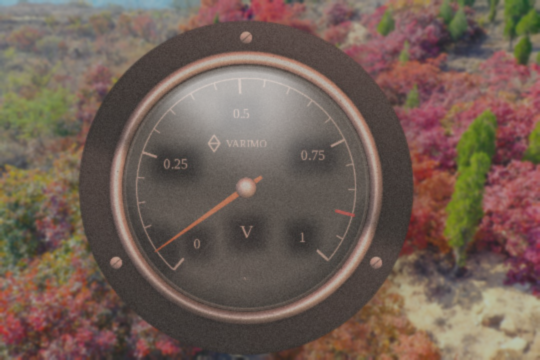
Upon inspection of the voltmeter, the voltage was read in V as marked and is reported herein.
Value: 0.05 V
